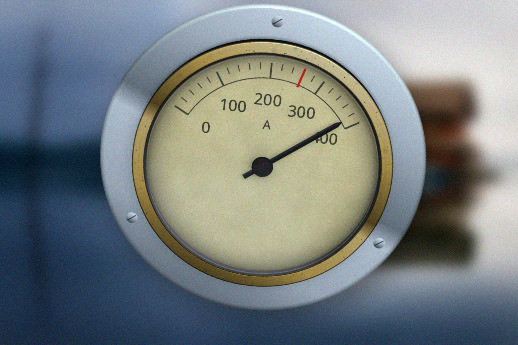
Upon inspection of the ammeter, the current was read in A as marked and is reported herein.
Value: 380 A
